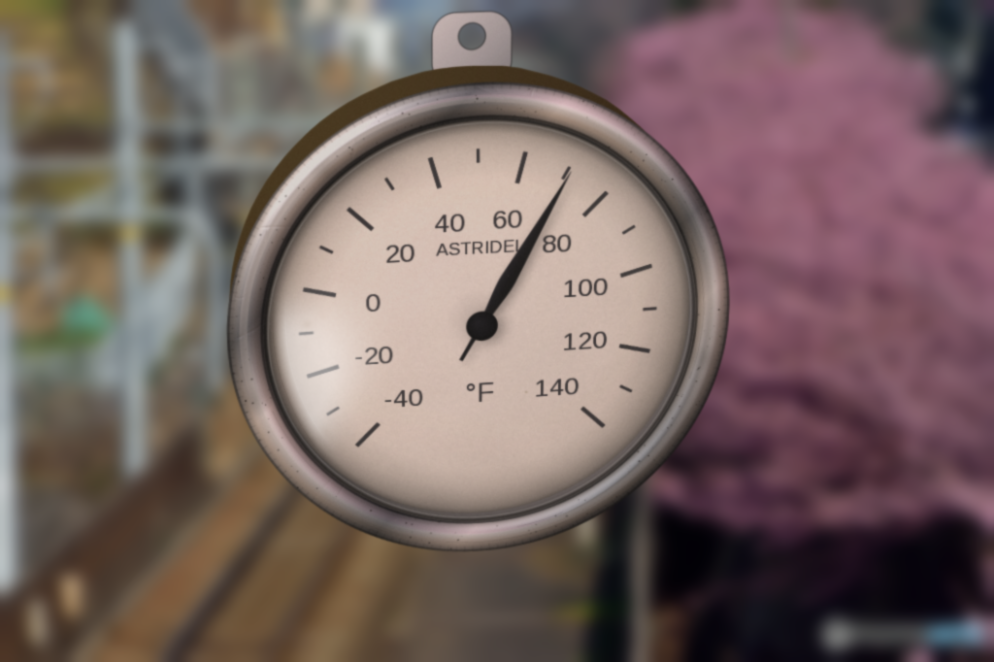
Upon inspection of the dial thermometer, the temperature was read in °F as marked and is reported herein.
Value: 70 °F
